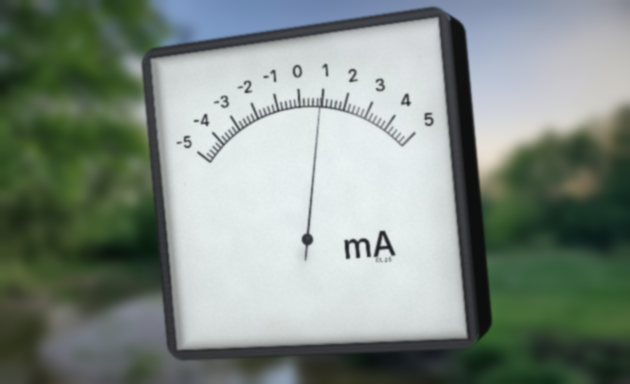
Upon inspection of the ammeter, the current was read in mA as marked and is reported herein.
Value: 1 mA
